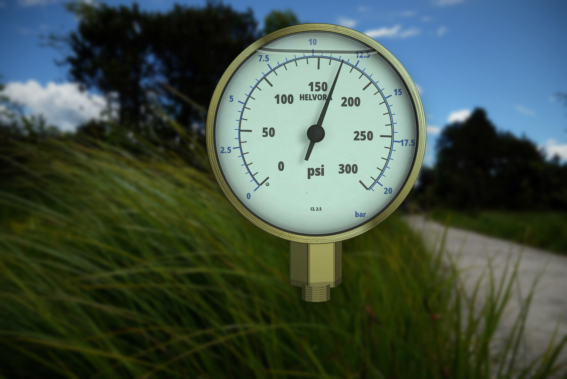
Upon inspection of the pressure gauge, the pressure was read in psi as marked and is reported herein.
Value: 170 psi
